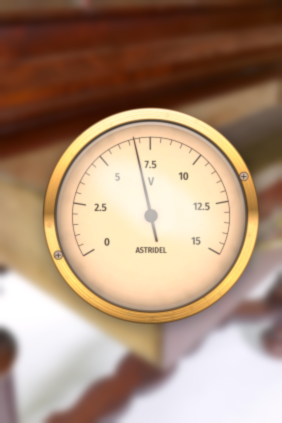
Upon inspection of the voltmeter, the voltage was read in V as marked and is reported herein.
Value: 6.75 V
